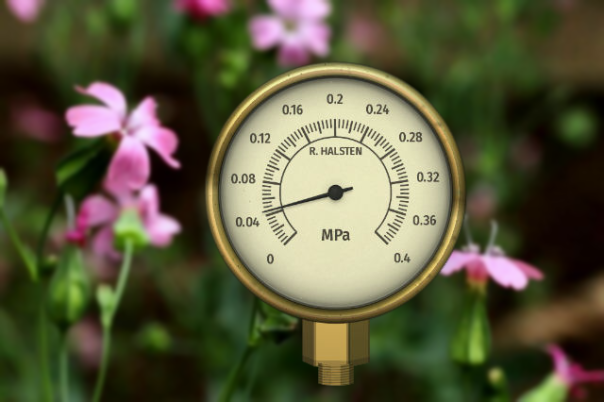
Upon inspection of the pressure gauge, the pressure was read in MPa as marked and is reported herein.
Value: 0.045 MPa
